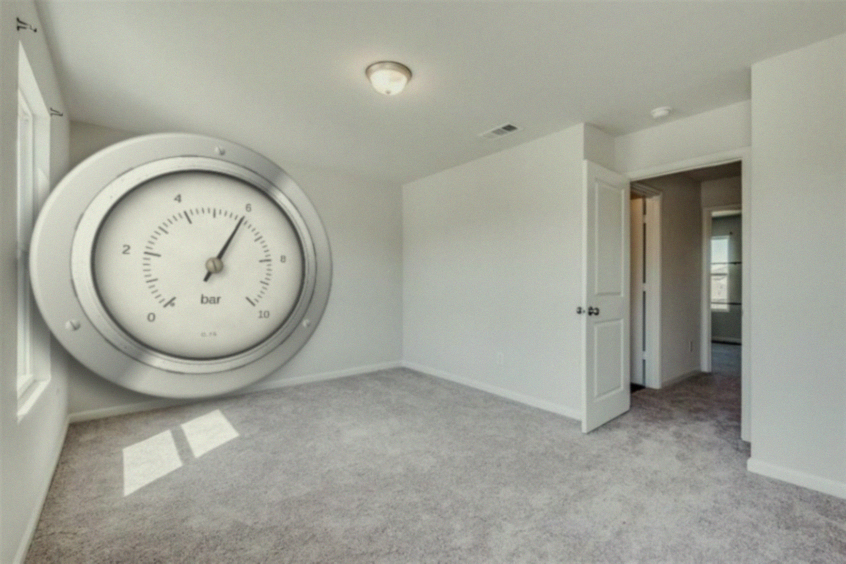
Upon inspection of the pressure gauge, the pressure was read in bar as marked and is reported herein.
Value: 6 bar
